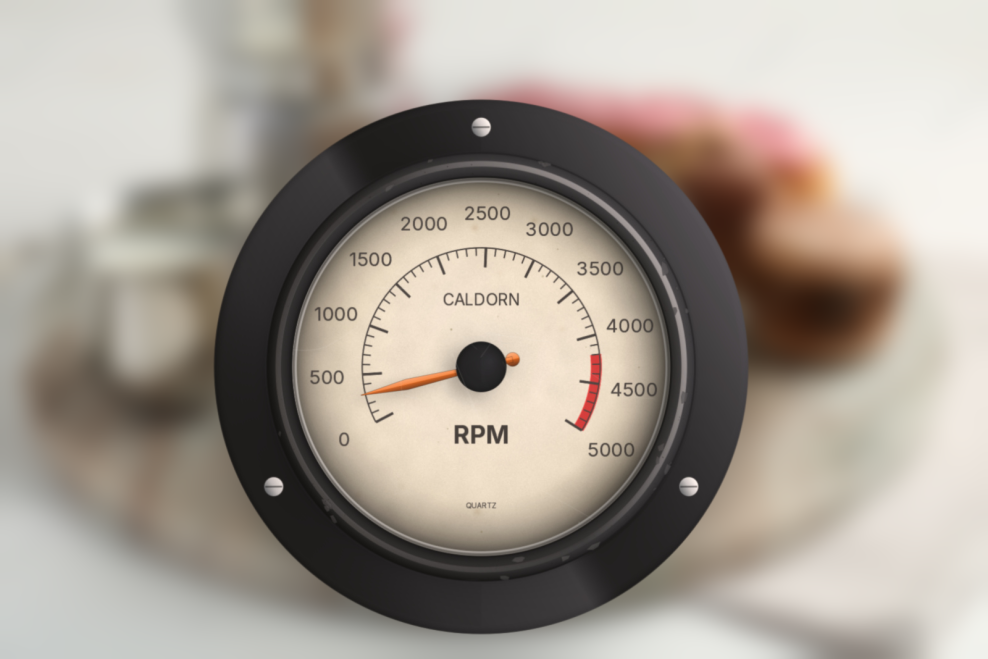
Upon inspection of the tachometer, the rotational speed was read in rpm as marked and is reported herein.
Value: 300 rpm
